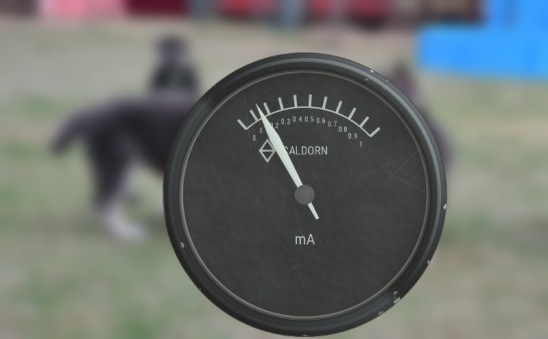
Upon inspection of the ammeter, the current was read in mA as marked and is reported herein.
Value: 0.15 mA
